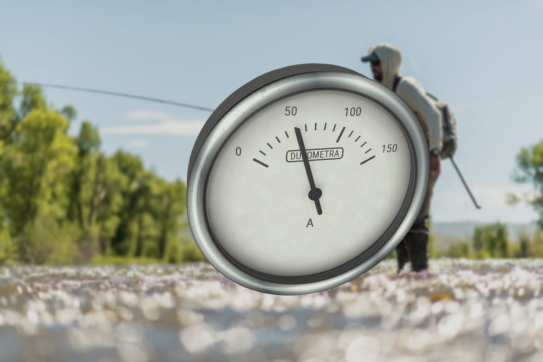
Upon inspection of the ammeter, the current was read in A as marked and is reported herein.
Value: 50 A
